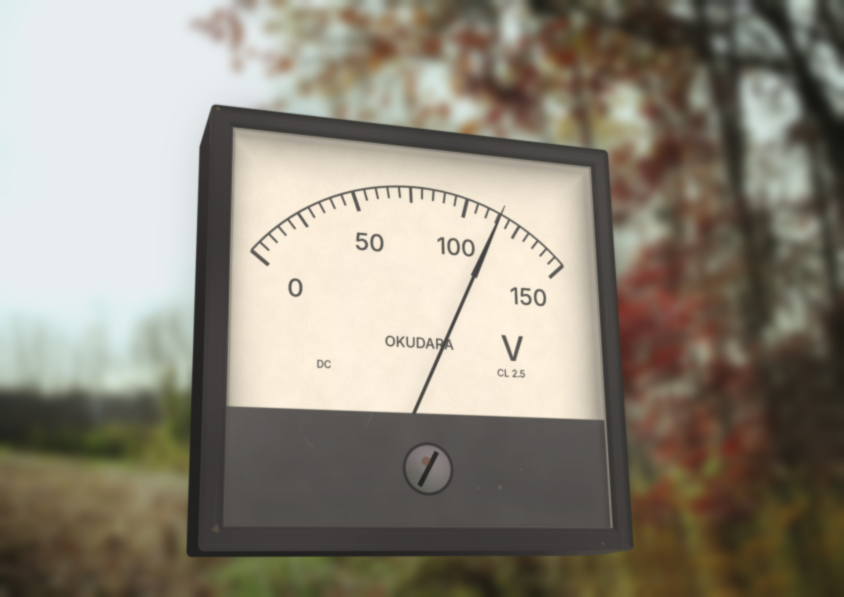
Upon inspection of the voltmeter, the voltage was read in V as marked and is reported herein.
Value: 115 V
